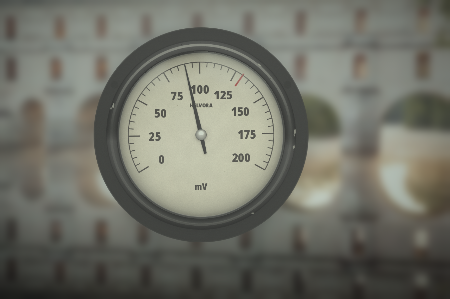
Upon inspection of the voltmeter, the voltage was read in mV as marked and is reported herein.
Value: 90 mV
